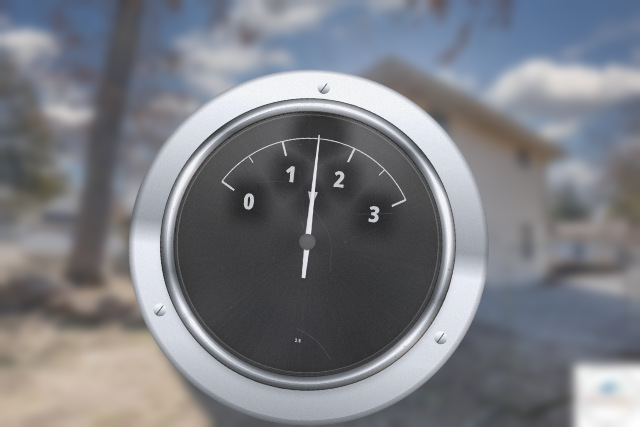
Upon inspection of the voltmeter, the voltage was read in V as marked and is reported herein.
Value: 1.5 V
